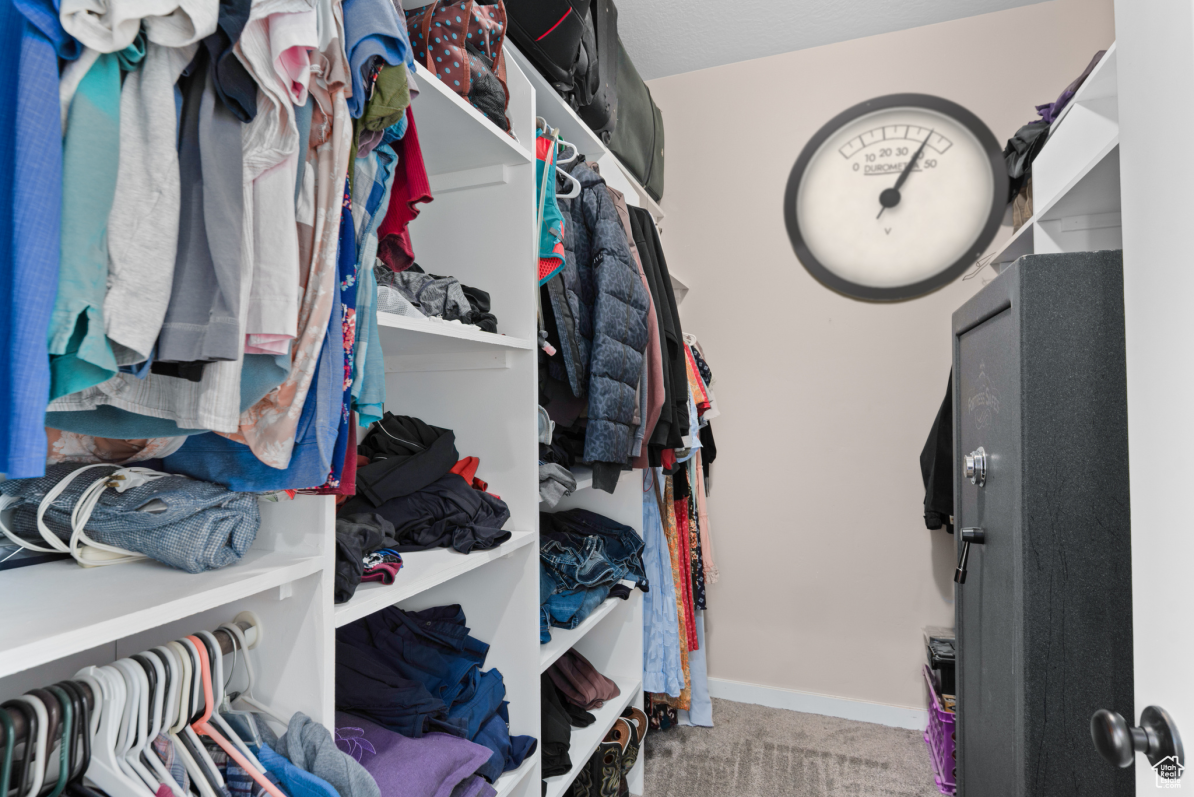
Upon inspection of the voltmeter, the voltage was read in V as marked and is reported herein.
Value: 40 V
